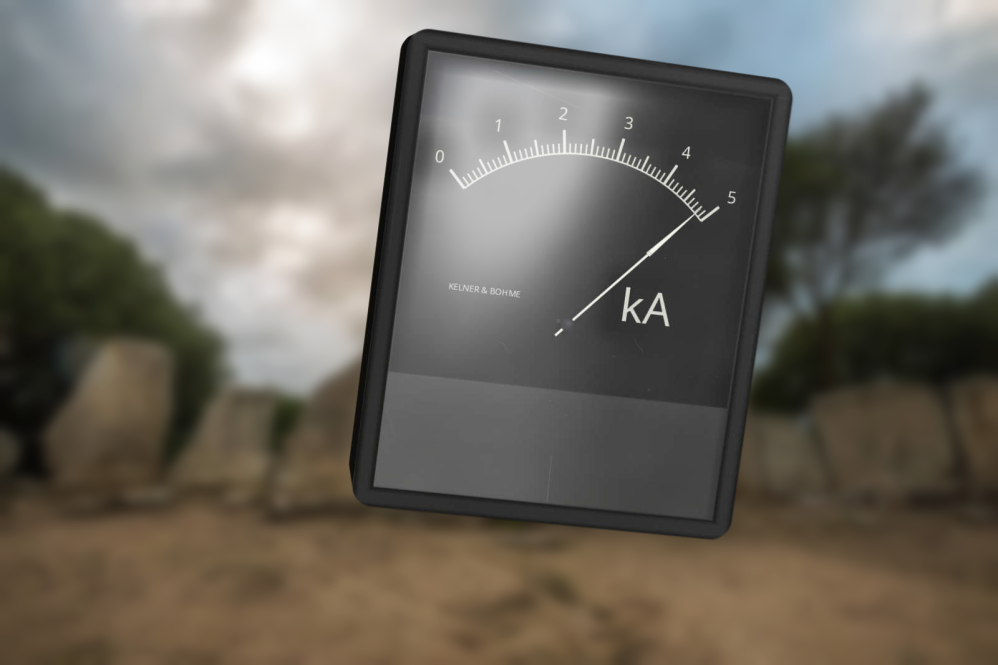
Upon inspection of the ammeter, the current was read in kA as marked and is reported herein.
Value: 4.8 kA
